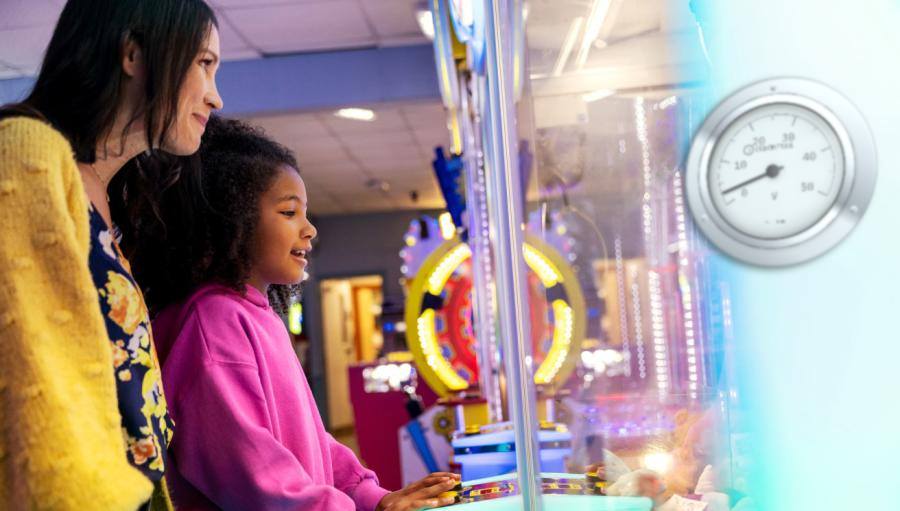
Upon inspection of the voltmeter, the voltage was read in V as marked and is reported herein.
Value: 2.5 V
